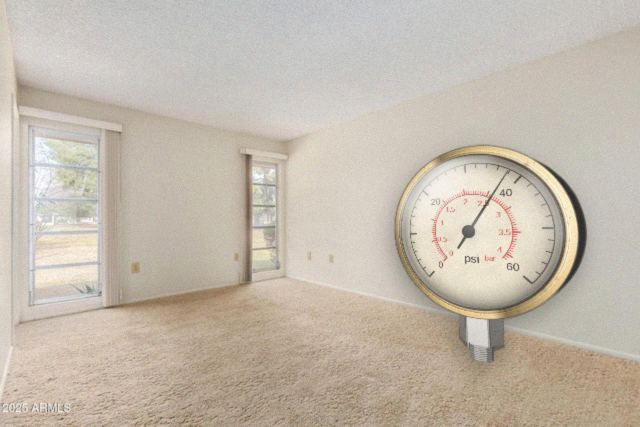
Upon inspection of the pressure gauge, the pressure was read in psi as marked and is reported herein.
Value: 38 psi
